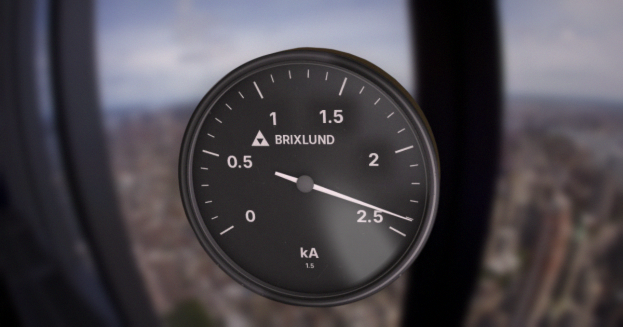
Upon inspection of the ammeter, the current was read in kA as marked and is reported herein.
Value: 2.4 kA
